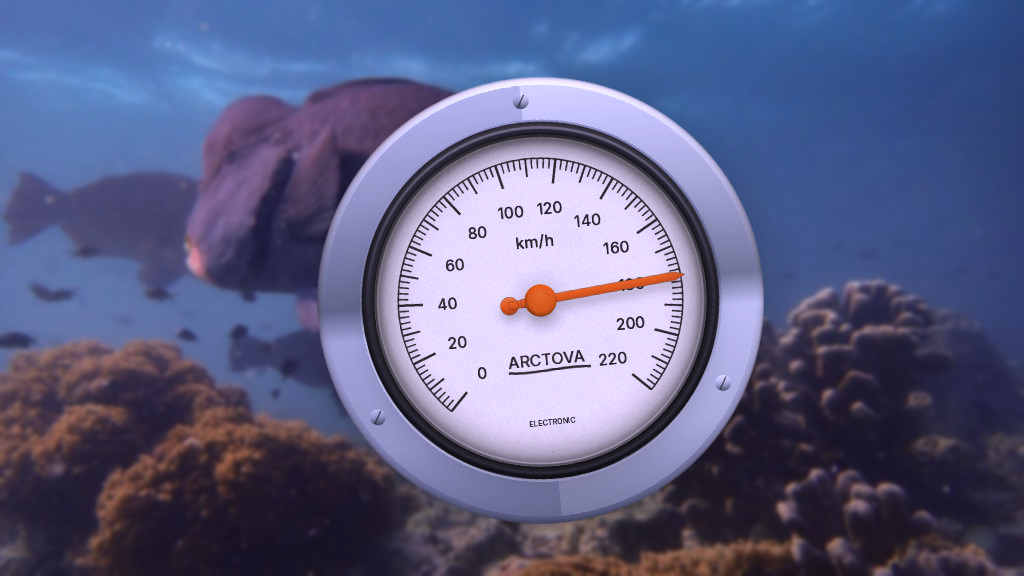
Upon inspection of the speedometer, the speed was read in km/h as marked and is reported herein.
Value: 180 km/h
